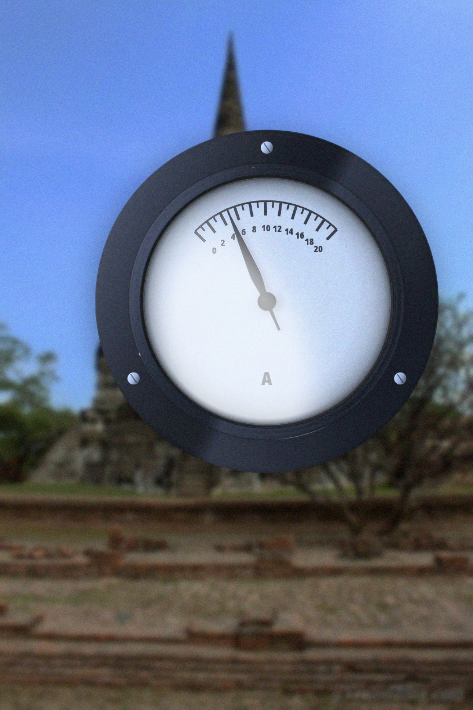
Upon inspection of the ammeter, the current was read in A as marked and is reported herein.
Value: 5 A
